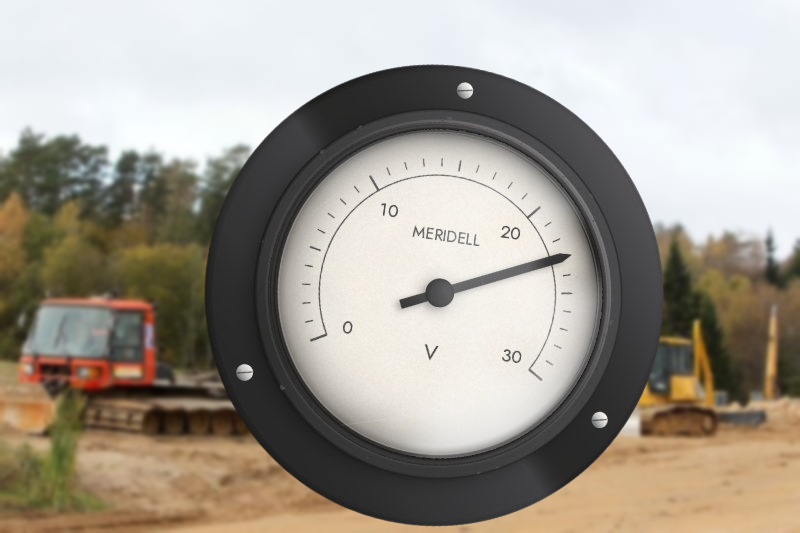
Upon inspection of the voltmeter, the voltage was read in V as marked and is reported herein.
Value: 23 V
